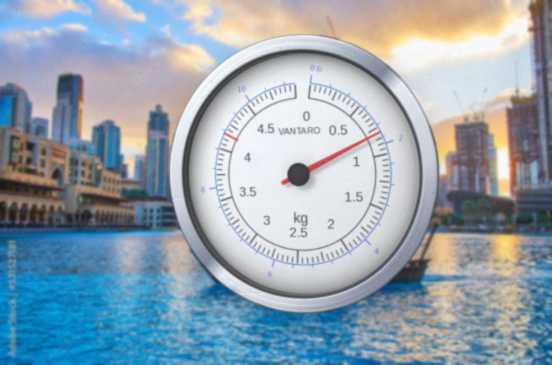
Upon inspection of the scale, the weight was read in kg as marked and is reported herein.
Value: 0.8 kg
